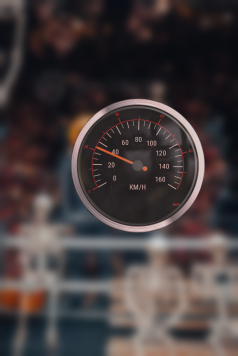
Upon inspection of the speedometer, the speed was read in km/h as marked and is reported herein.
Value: 35 km/h
